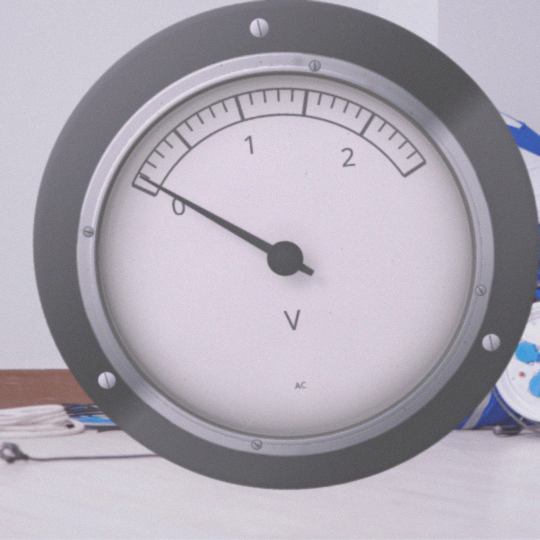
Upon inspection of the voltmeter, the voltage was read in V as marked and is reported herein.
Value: 0.1 V
